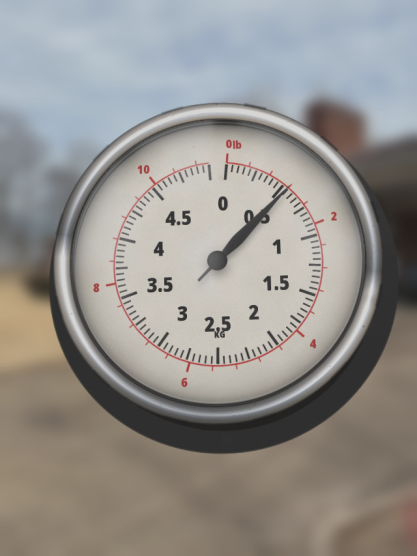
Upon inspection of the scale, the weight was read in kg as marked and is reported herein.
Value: 0.55 kg
